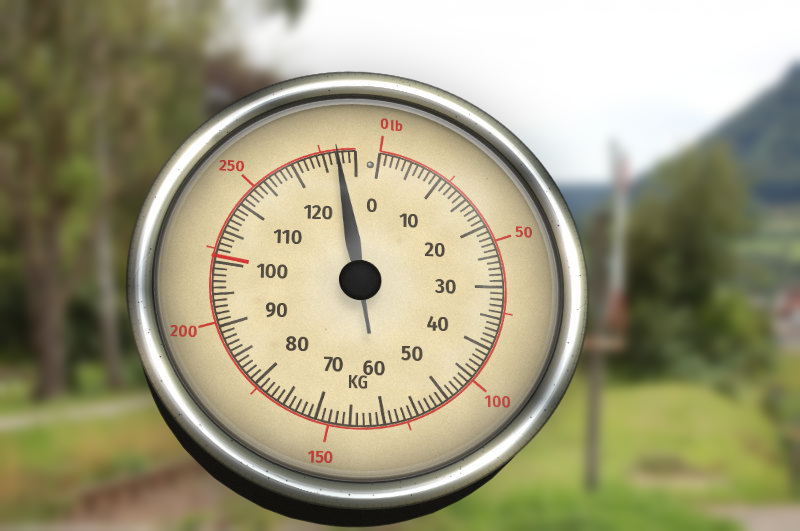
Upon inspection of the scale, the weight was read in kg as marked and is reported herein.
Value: 127 kg
